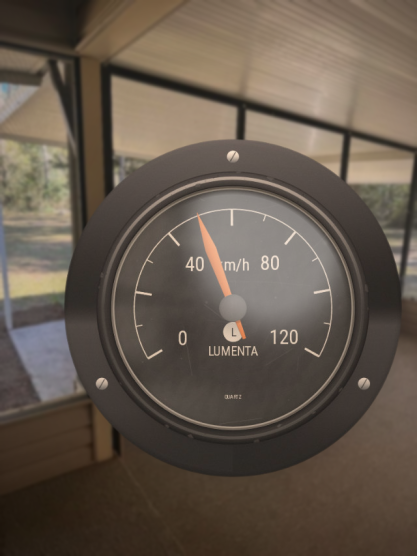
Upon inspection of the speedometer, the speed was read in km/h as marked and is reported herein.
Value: 50 km/h
